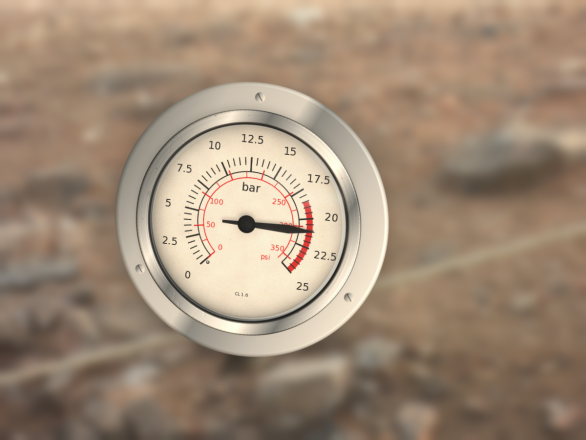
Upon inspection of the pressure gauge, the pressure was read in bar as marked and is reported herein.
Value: 21 bar
